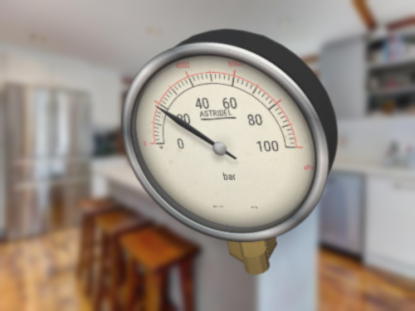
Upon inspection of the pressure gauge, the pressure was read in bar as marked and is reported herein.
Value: 20 bar
